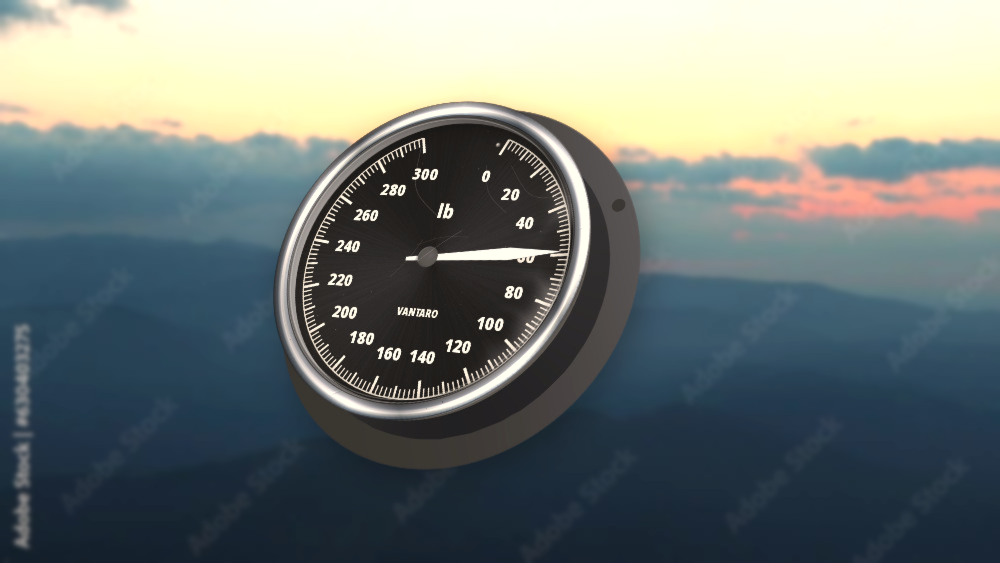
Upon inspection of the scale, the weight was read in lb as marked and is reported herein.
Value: 60 lb
